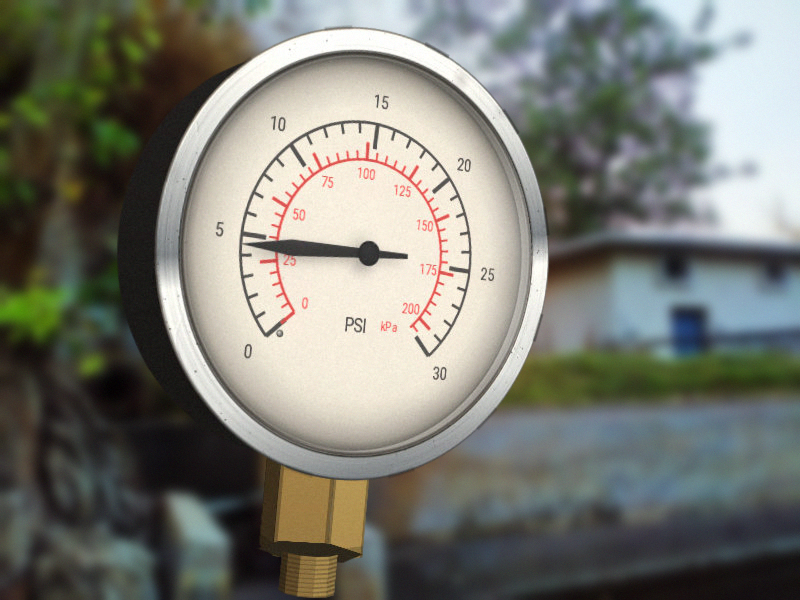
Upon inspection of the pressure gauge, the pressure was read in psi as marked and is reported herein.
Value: 4.5 psi
